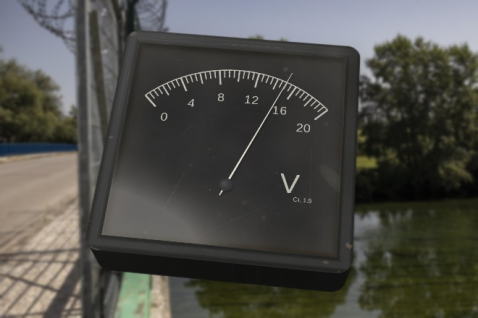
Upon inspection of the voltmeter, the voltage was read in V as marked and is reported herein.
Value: 15 V
